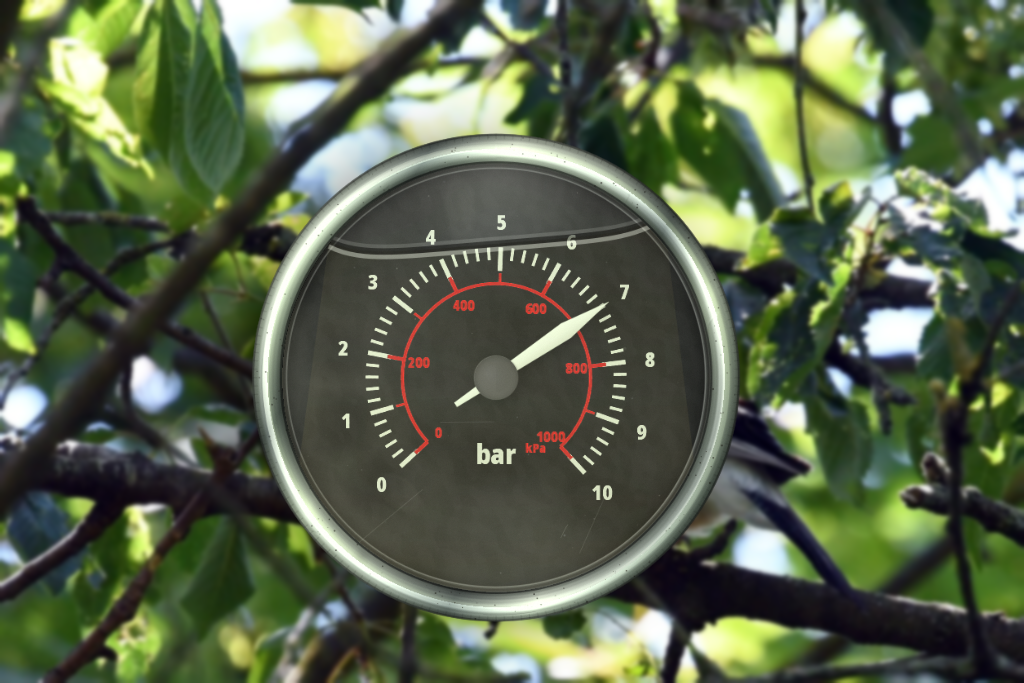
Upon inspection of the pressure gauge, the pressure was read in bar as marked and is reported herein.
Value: 7 bar
